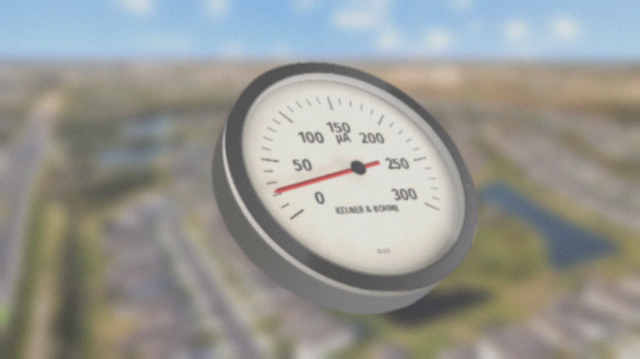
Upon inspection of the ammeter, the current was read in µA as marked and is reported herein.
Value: 20 µA
